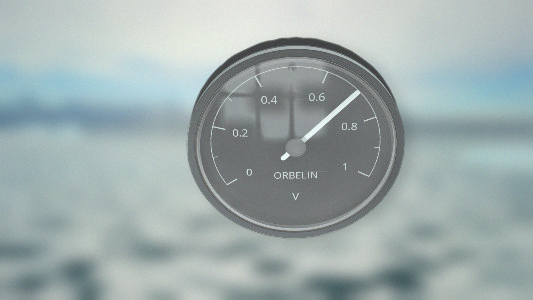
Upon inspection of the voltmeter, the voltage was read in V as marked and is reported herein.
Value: 0.7 V
